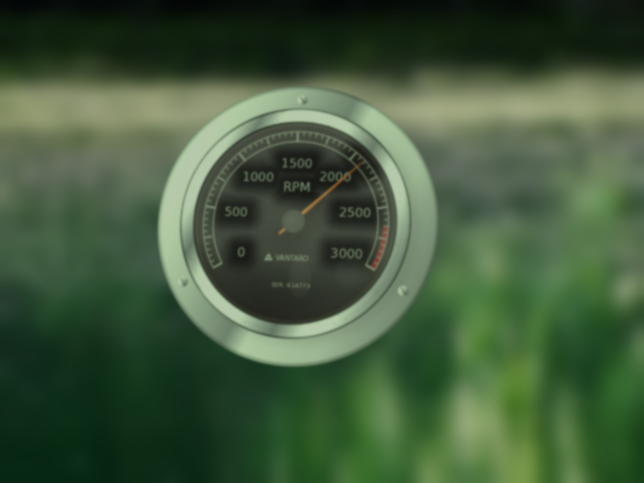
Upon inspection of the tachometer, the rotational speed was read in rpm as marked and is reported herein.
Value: 2100 rpm
